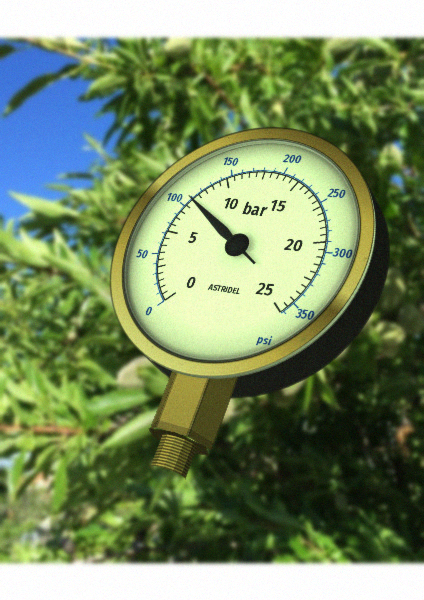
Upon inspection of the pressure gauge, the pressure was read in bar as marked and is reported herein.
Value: 7.5 bar
